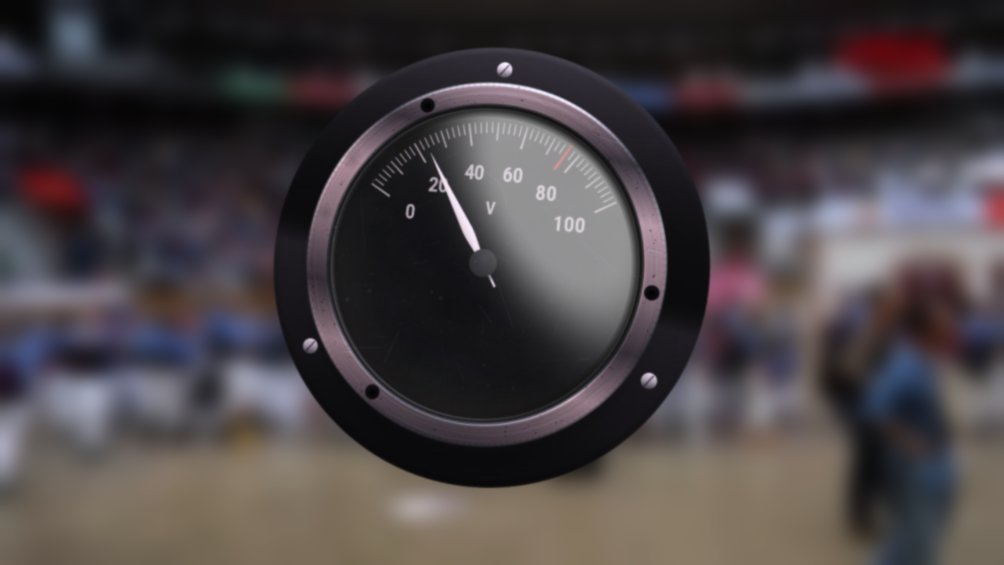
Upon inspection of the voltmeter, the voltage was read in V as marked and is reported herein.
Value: 24 V
